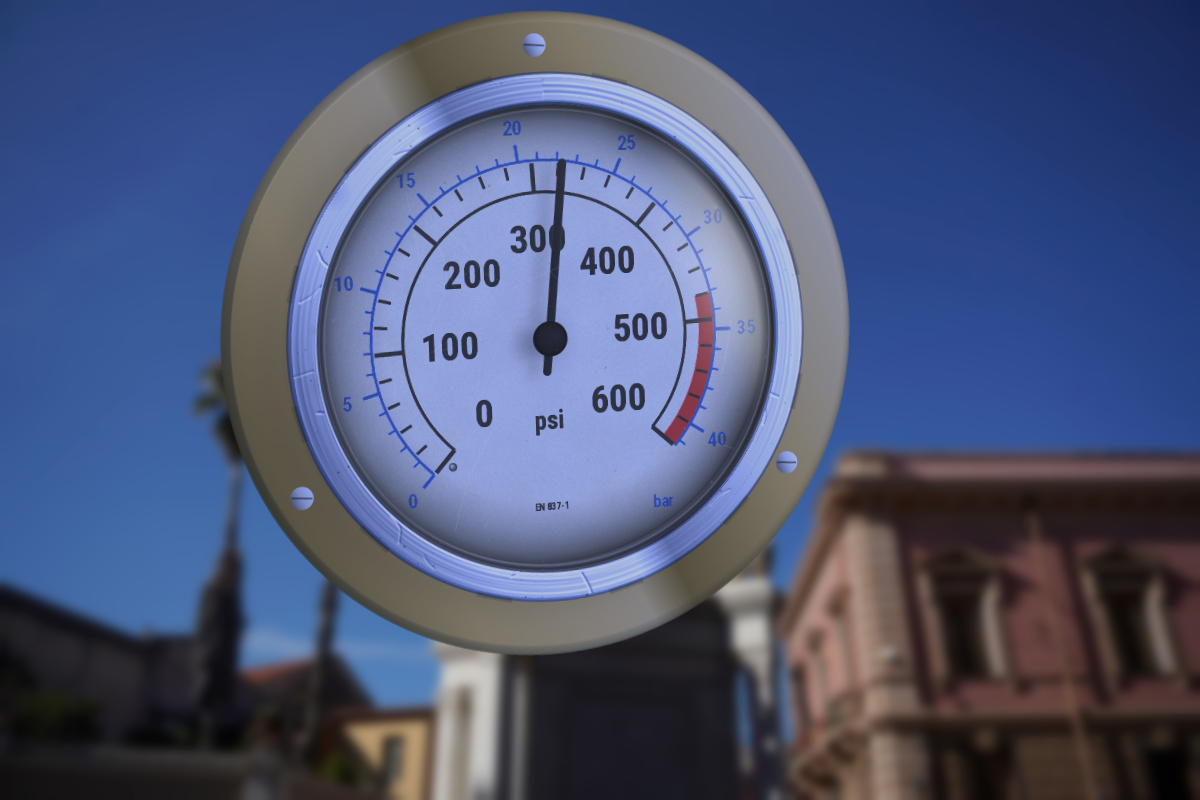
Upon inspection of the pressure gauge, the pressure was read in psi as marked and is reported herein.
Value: 320 psi
